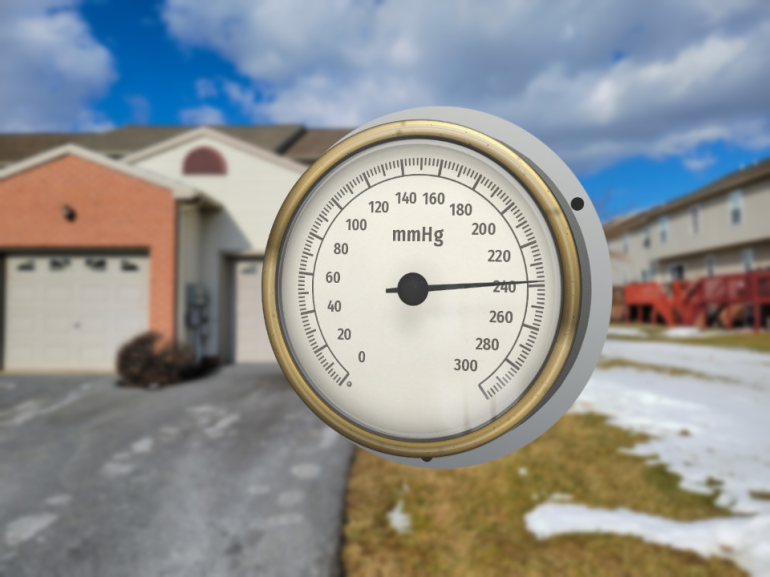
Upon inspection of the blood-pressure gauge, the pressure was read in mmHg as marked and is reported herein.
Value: 238 mmHg
